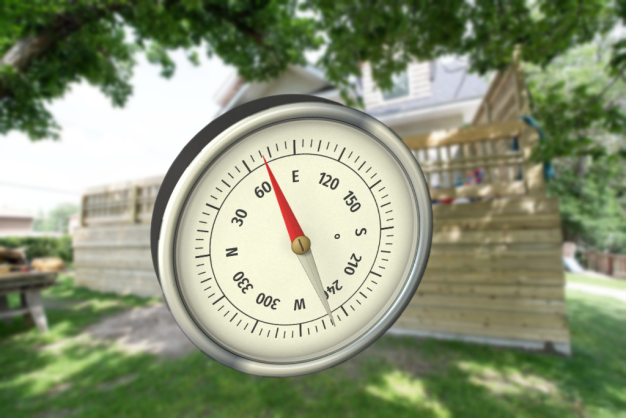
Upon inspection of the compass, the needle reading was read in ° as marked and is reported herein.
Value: 70 °
